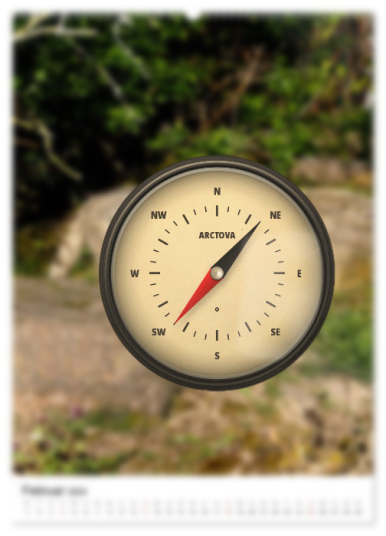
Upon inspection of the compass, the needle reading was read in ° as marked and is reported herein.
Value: 220 °
